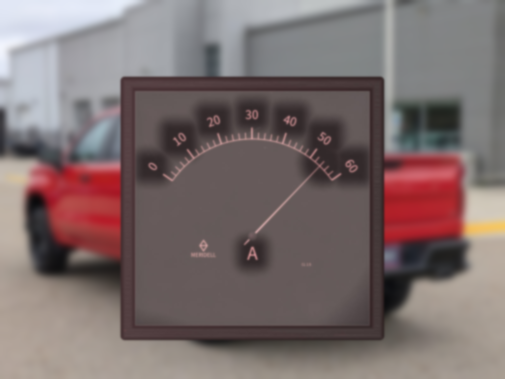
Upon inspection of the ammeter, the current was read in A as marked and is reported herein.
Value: 54 A
